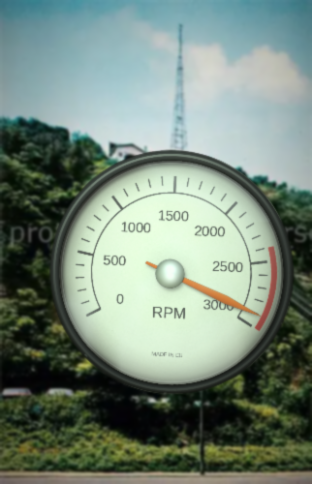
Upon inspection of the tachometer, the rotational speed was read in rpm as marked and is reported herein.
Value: 2900 rpm
